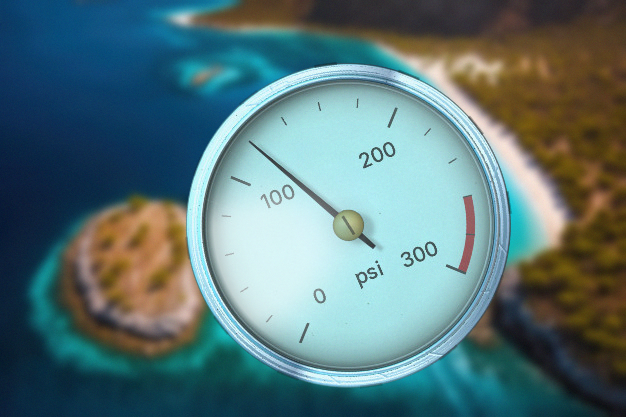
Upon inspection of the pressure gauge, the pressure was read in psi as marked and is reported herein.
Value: 120 psi
